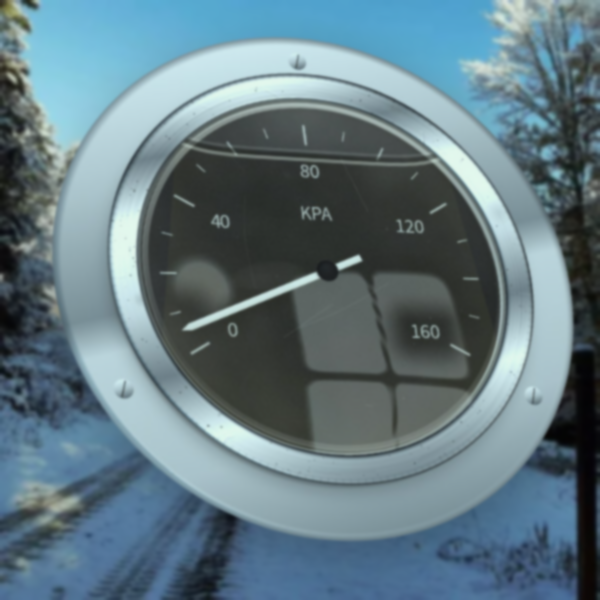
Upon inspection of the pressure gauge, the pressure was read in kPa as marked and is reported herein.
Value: 5 kPa
